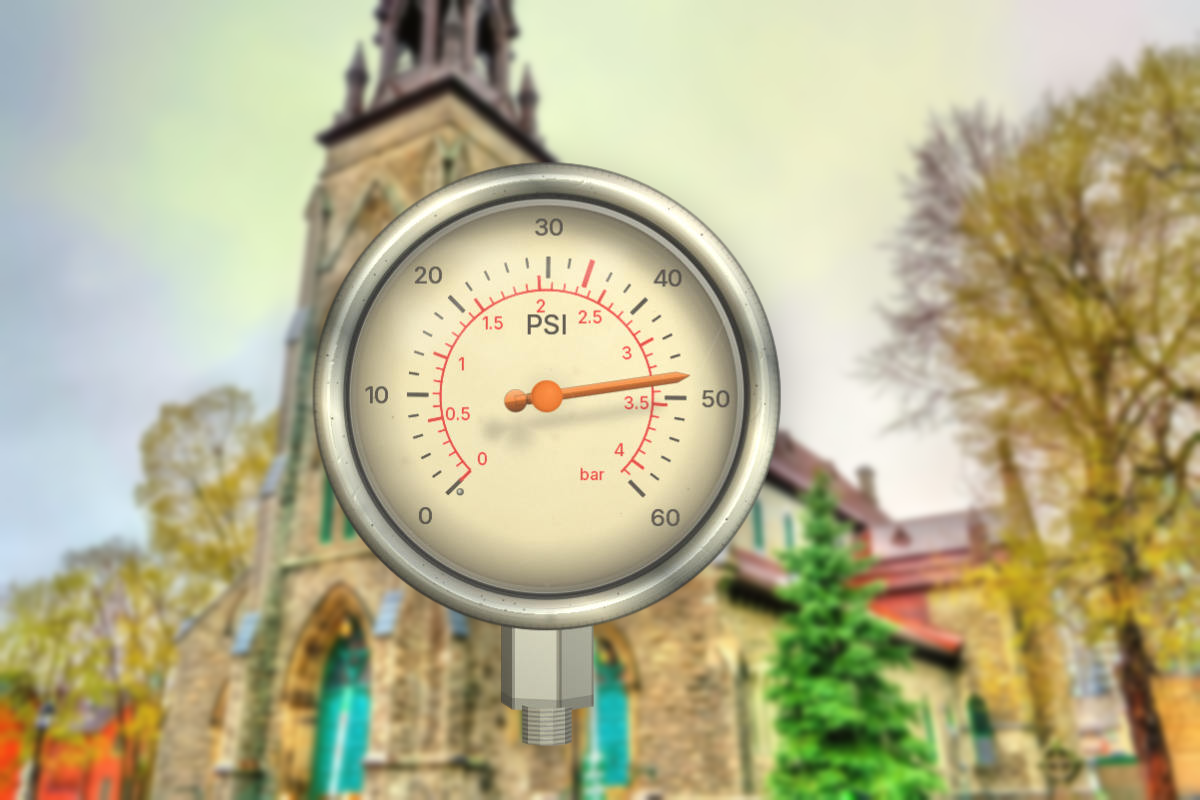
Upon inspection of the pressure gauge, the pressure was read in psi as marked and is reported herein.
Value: 48 psi
